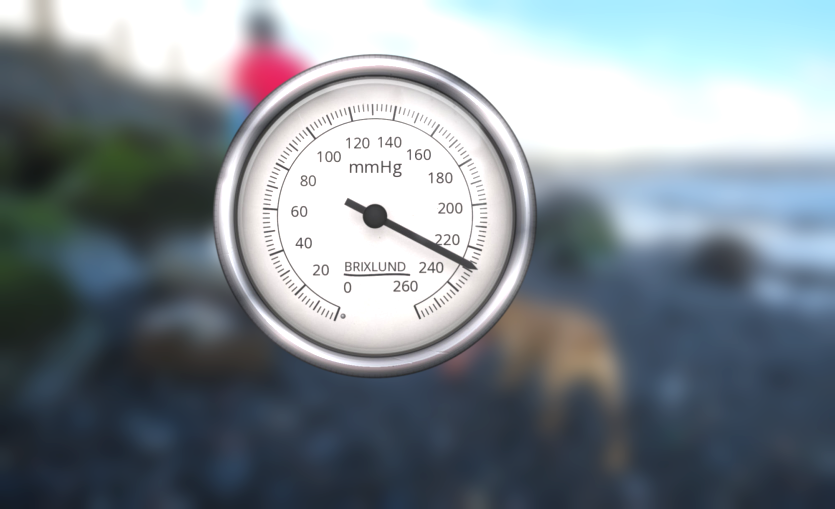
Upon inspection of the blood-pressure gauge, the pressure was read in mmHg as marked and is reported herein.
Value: 228 mmHg
